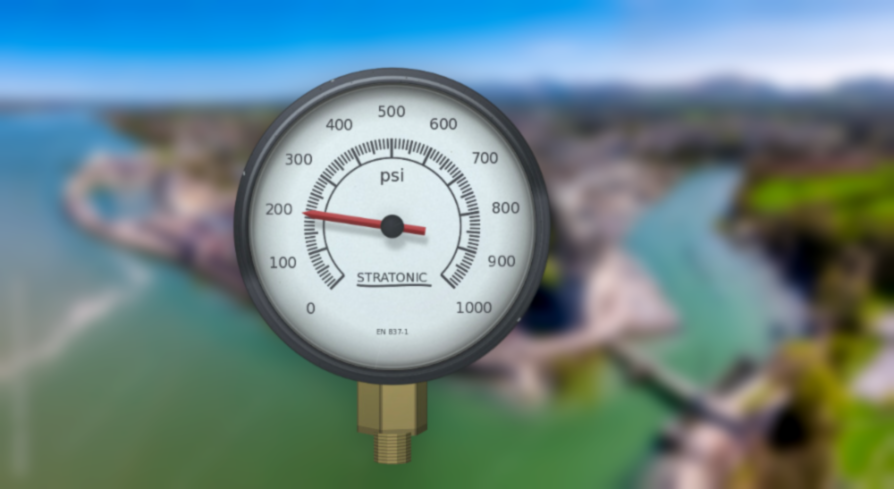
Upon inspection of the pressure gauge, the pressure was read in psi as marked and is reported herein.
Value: 200 psi
